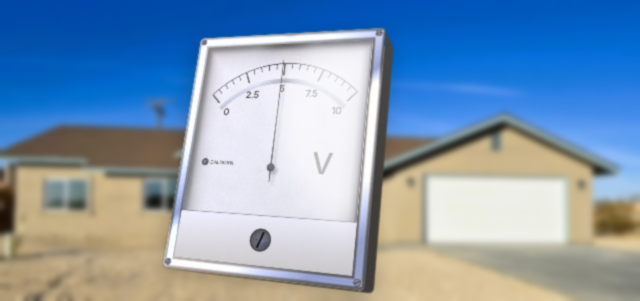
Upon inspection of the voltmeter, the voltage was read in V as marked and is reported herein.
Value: 5 V
